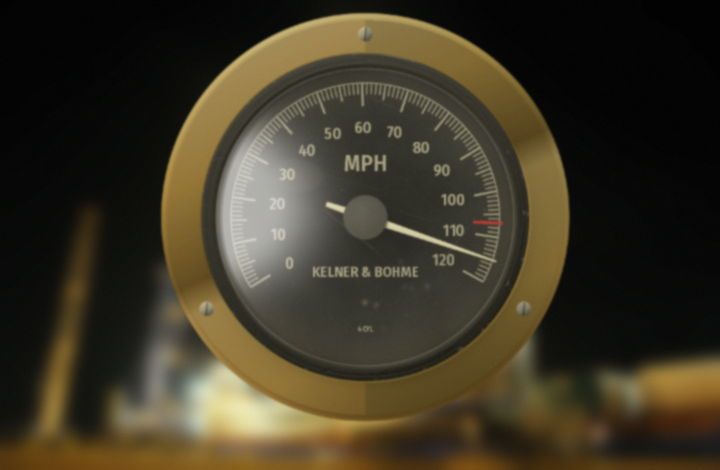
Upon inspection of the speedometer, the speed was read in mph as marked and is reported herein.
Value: 115 mph
